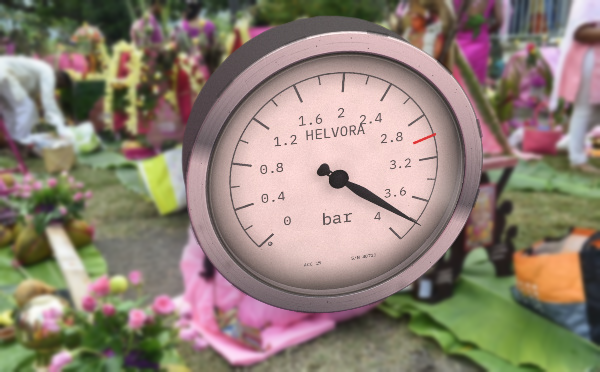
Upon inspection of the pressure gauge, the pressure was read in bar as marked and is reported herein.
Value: 3.8 bar
